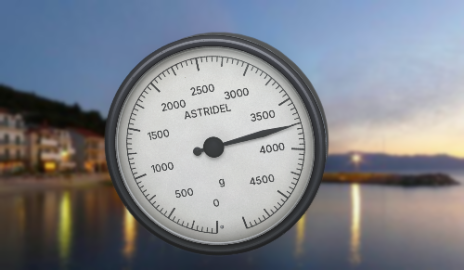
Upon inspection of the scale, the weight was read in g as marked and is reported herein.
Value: 3750 g
